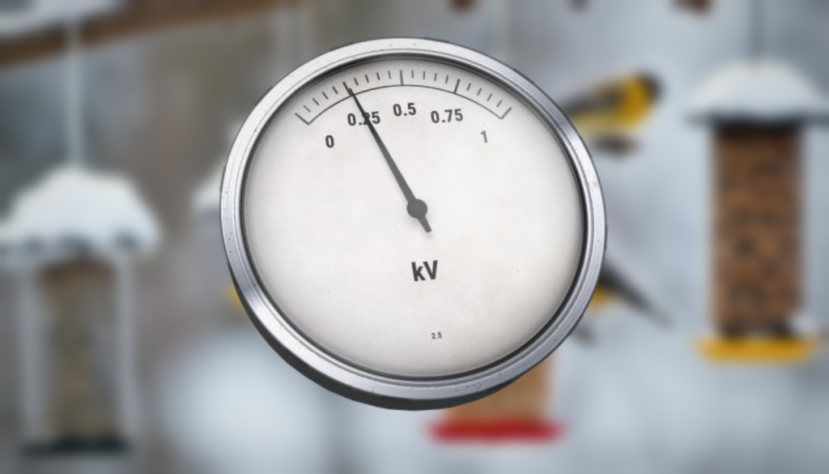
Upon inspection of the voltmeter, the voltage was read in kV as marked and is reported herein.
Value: 0.25 kV
